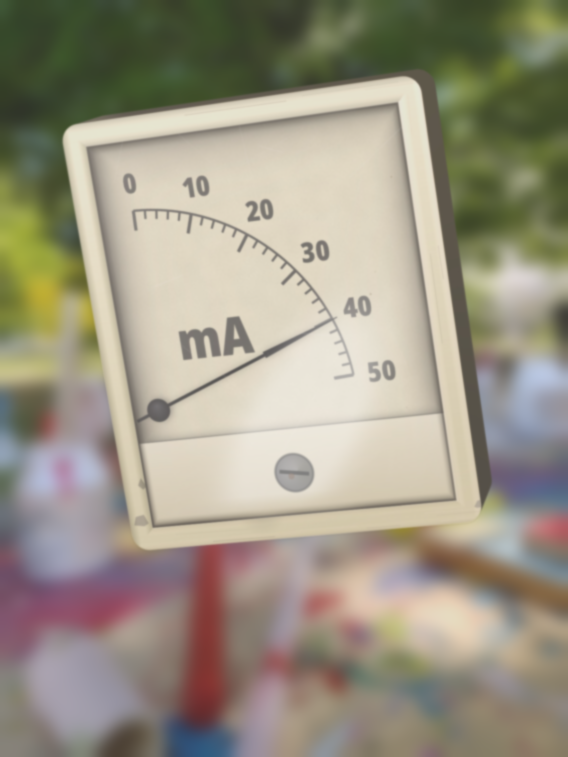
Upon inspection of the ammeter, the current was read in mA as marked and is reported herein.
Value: 40 mA
